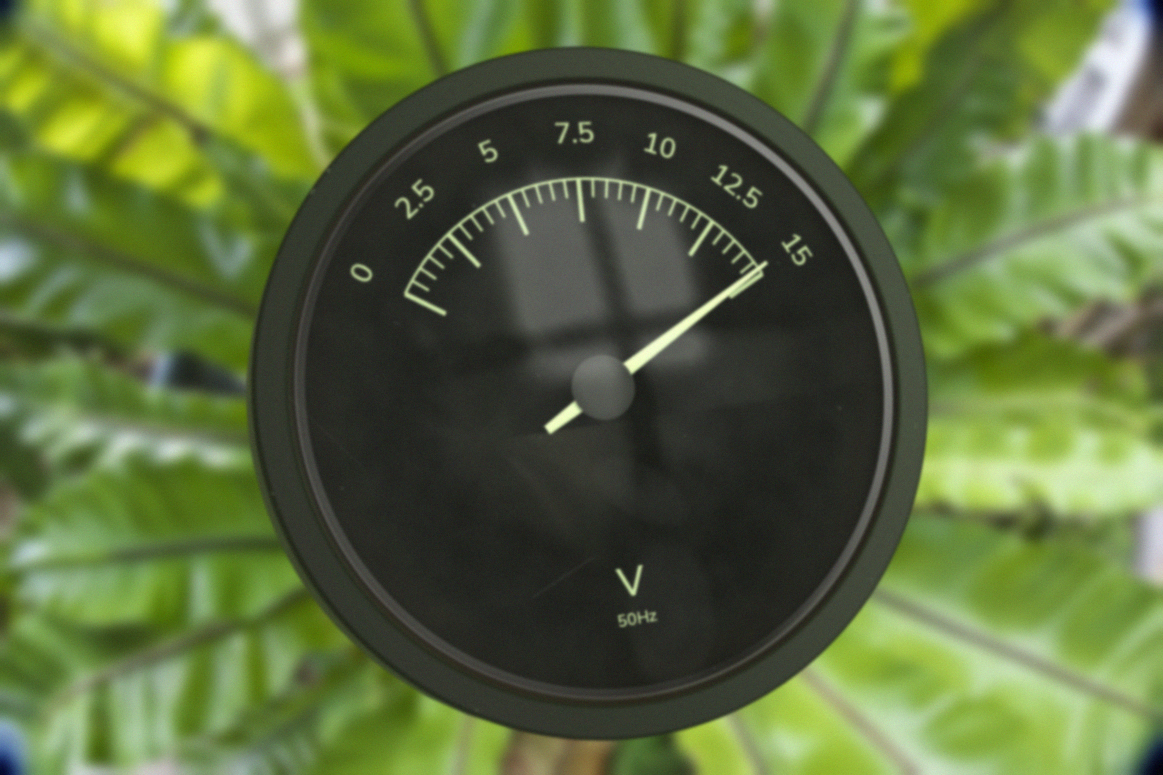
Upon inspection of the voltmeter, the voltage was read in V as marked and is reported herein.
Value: 14.75 V
